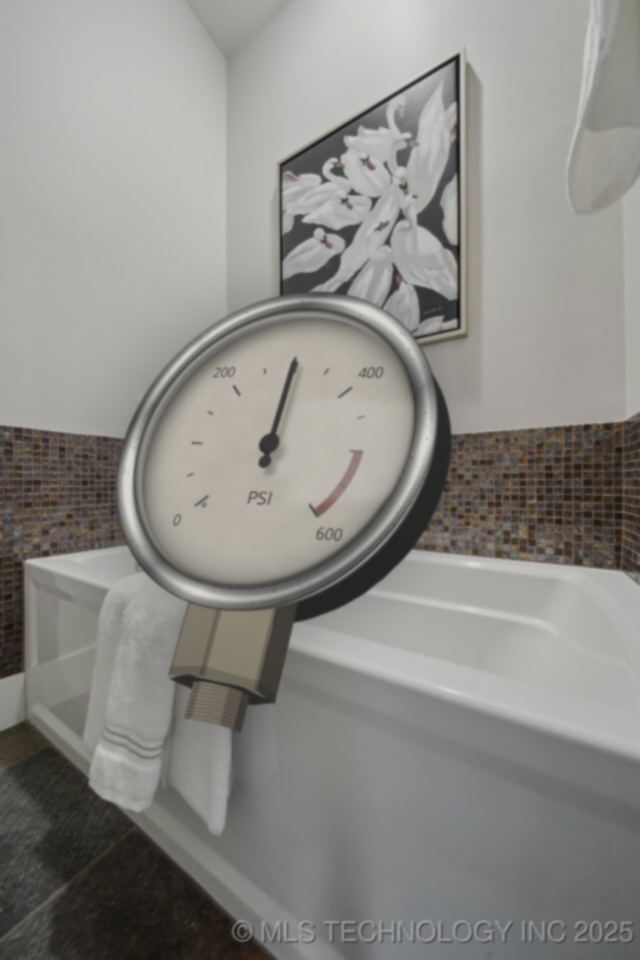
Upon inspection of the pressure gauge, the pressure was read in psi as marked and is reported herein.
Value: 300 psi
